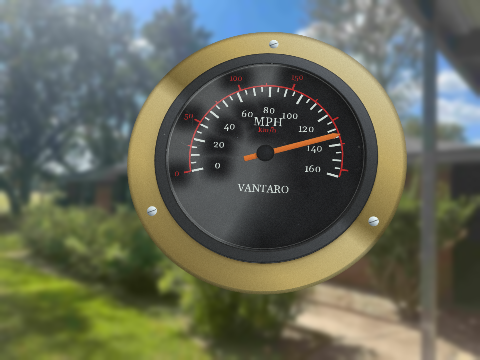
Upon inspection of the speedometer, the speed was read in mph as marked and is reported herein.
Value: 135 mph
